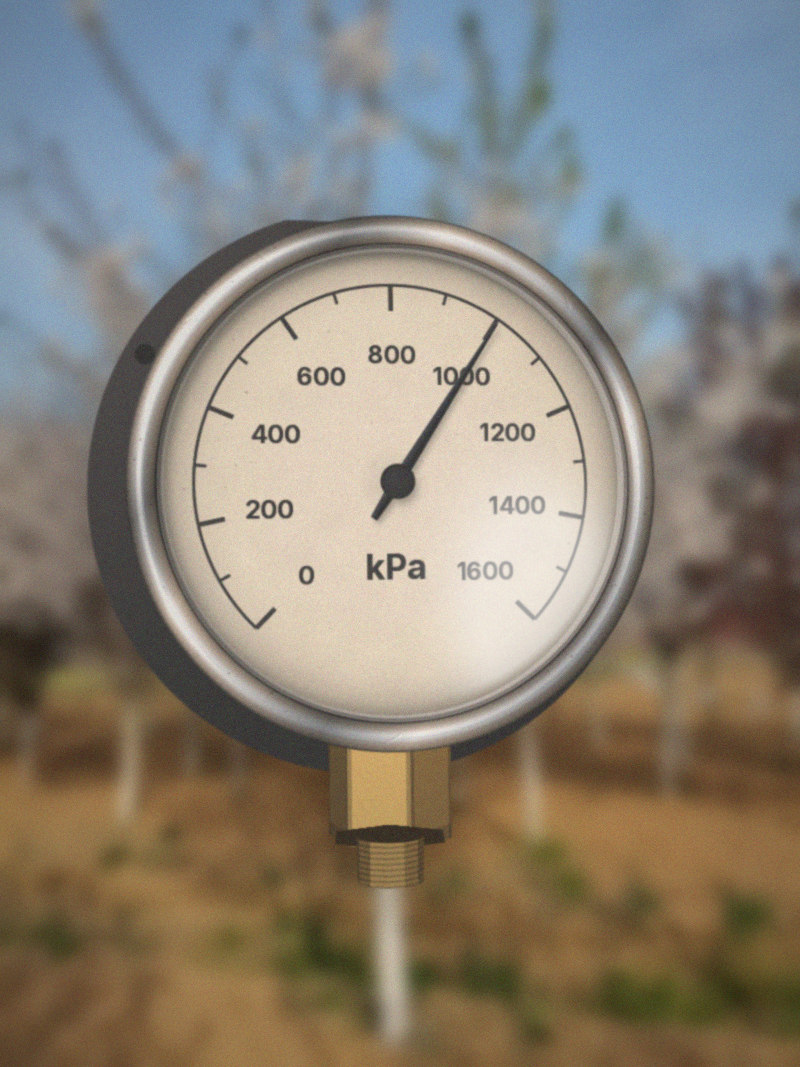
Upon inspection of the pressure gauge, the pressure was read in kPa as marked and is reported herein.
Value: 1000 kPa
